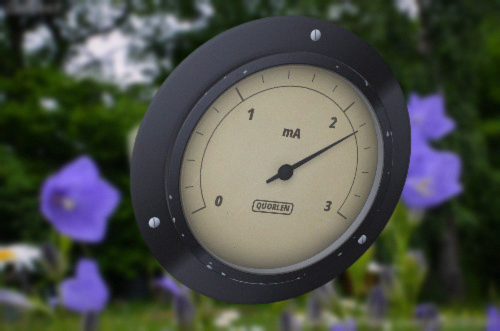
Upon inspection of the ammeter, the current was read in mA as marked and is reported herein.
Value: 2.2 mA
